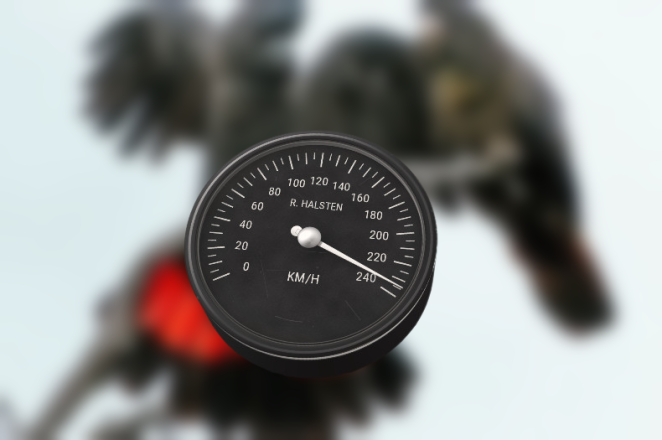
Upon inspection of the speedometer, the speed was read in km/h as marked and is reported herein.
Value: 235 km/h
